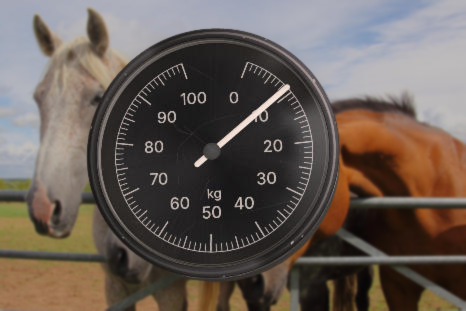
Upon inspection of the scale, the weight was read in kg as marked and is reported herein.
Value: 9 kg
